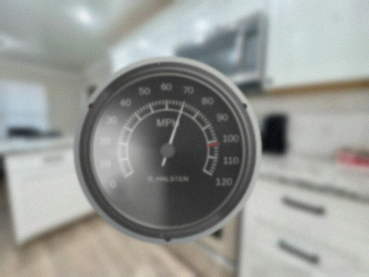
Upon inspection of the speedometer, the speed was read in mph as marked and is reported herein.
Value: 70 mph
